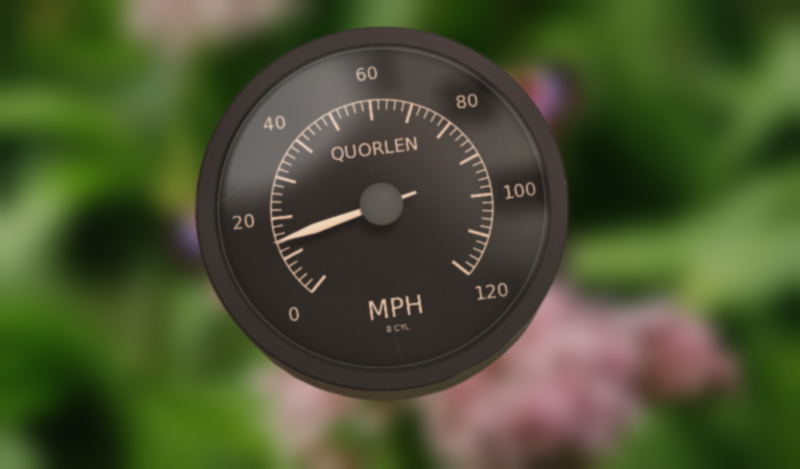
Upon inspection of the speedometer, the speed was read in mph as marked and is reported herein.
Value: 14 mph
